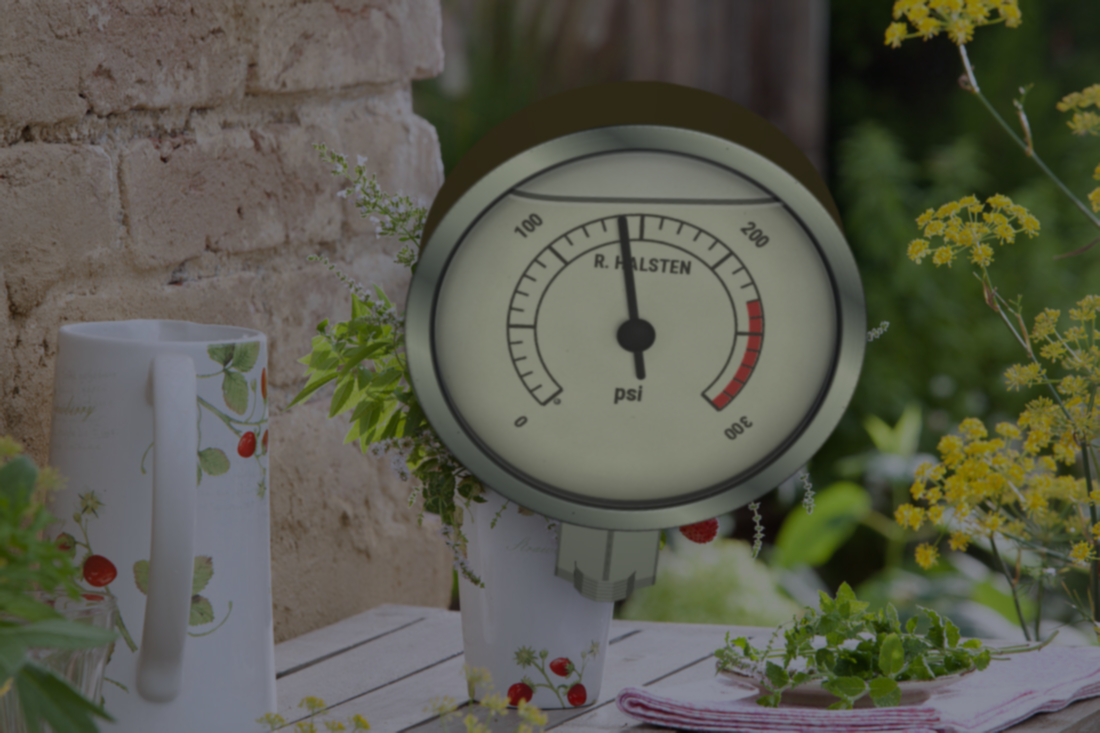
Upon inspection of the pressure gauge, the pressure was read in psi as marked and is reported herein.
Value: 140 psi
